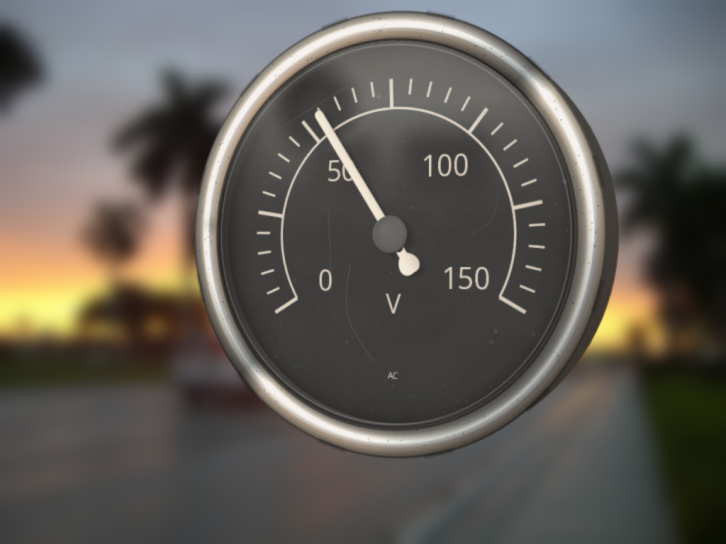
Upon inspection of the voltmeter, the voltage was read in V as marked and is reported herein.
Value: 55 V
